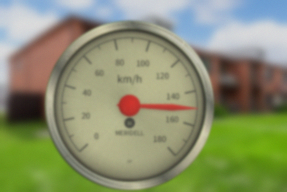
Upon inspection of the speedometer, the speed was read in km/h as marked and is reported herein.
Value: 150 km/h
